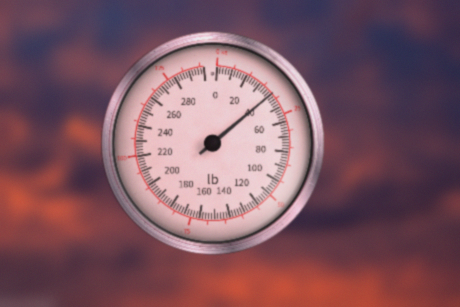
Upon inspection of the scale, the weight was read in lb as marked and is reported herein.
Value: 40 lb
